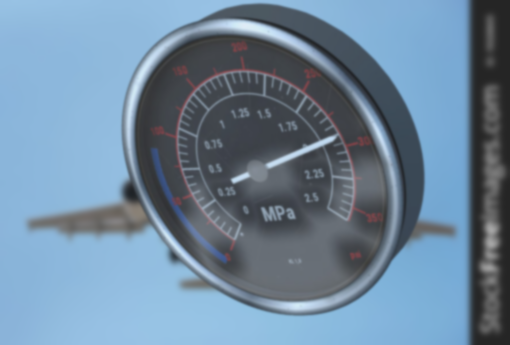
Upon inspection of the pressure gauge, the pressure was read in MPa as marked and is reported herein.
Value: 2 MPa
